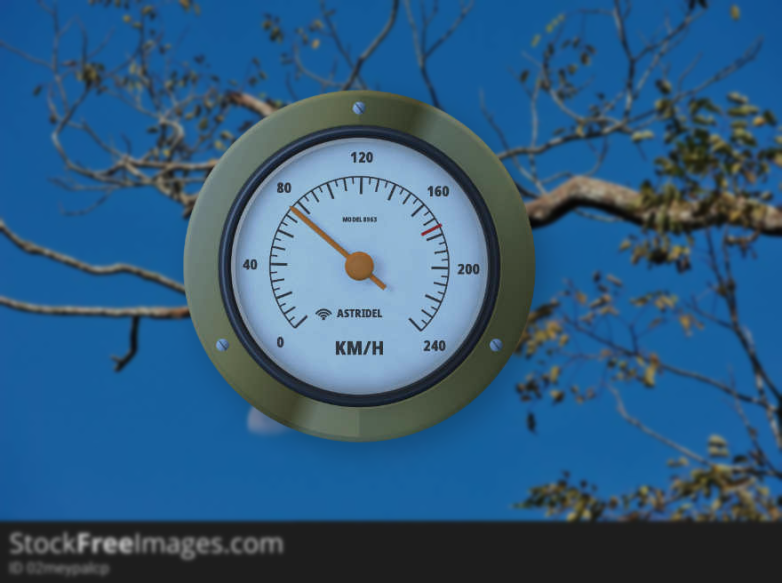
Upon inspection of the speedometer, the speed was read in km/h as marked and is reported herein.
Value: 75 km/h
